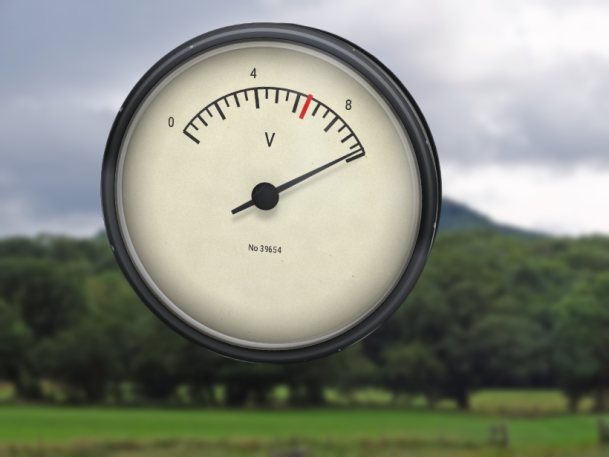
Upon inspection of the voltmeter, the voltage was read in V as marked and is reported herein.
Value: 9.75 V
